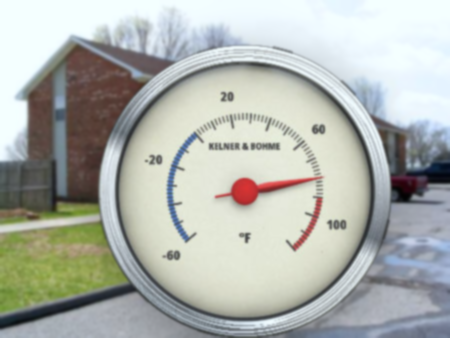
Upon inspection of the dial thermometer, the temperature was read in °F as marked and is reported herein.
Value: 80 °F
